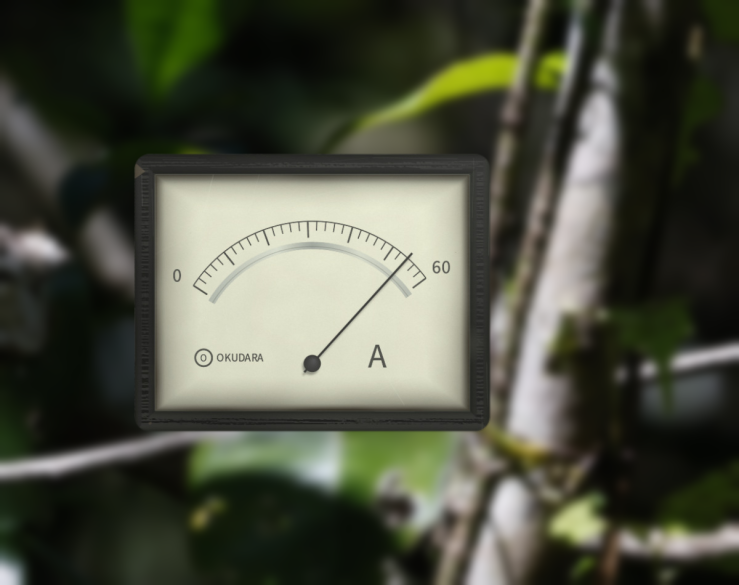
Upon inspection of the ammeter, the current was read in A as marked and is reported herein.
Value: 54 A
